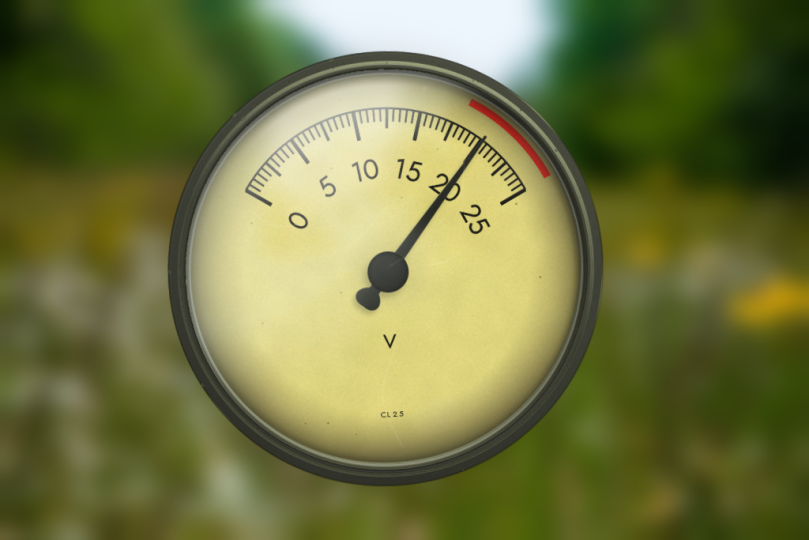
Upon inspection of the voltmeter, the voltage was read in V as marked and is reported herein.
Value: 20 V
